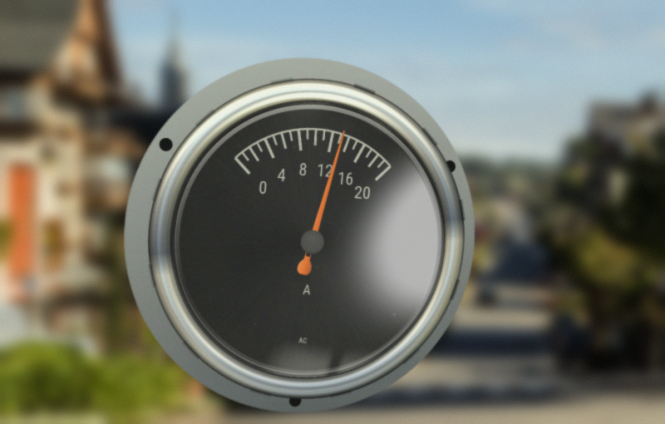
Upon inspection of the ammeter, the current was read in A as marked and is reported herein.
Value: 13 A
